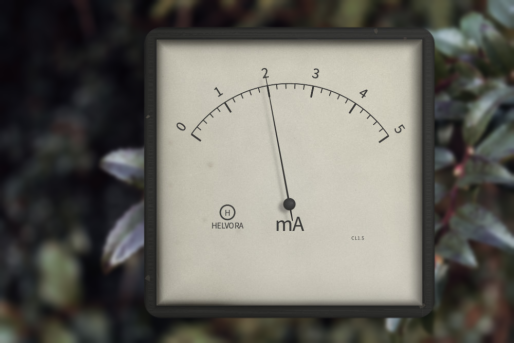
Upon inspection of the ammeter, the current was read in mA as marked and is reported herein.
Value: 2 mA
